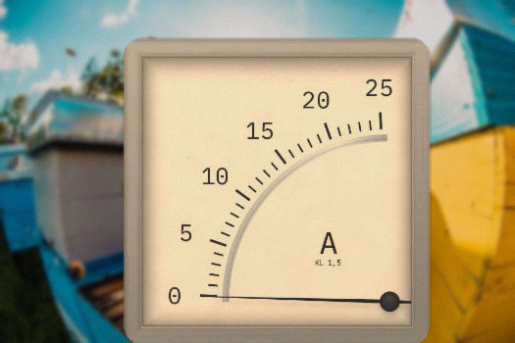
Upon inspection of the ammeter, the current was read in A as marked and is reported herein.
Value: 0 A
